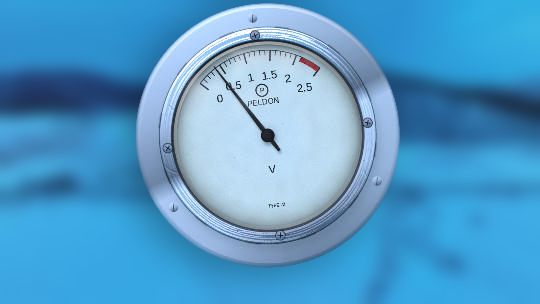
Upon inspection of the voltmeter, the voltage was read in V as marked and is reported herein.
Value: 0.4 V
